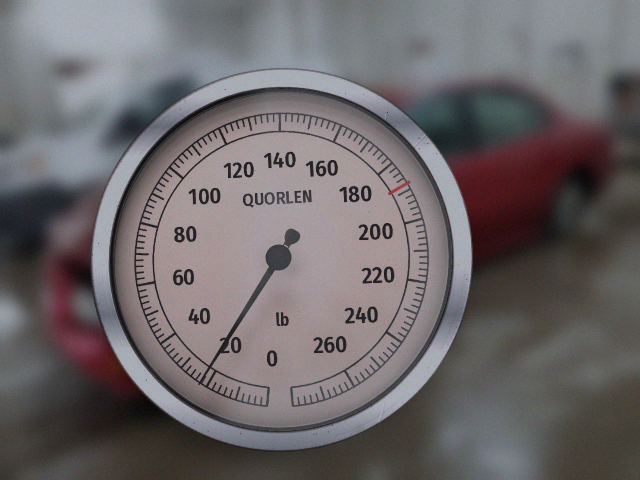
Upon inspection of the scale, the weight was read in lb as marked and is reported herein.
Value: 22 lb
